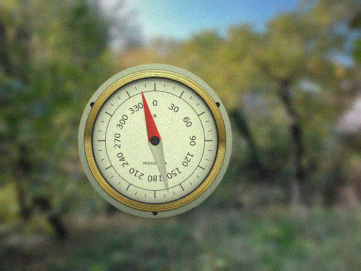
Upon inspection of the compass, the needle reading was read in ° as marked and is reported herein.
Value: 345 °
